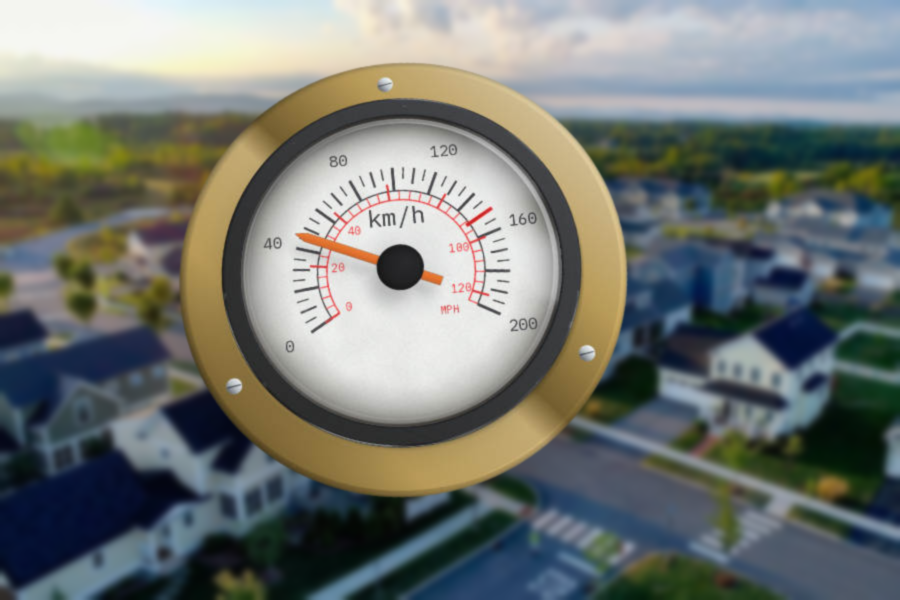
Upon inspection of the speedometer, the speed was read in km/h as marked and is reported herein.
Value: 45 km/h
